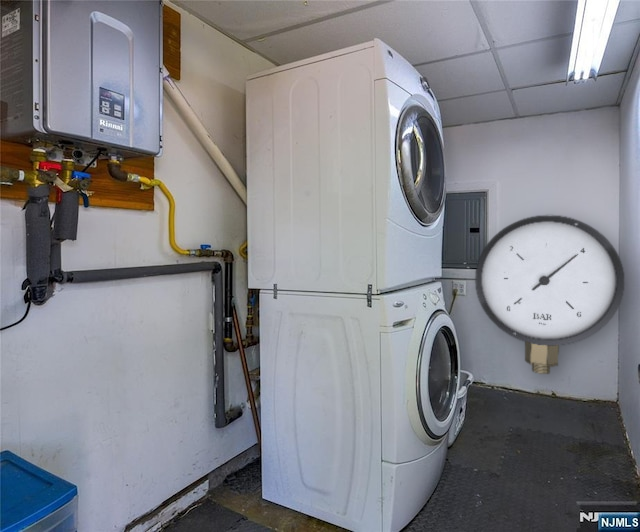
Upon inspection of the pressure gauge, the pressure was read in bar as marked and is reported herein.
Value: 4 bar
